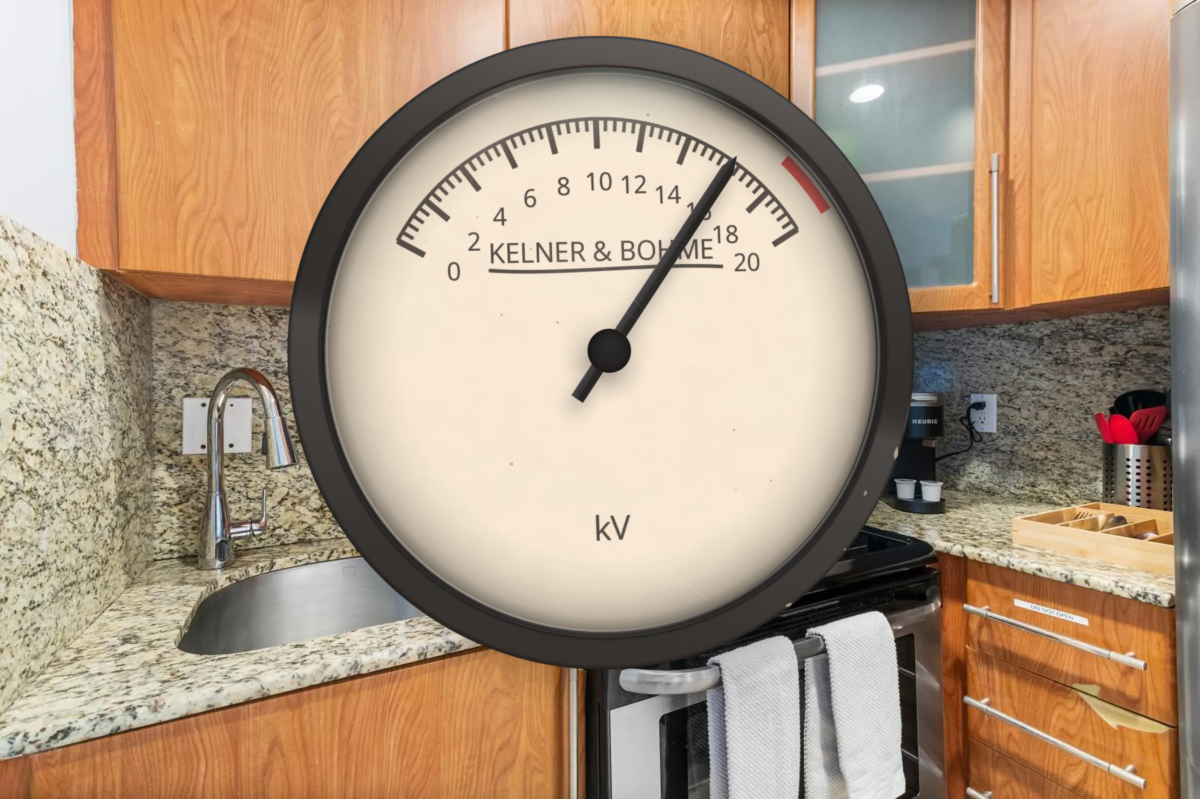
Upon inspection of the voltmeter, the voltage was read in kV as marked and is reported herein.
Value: 16 kV
